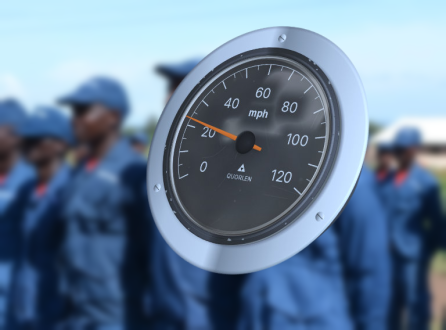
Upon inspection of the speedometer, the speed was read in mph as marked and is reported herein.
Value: 22.5 mph
